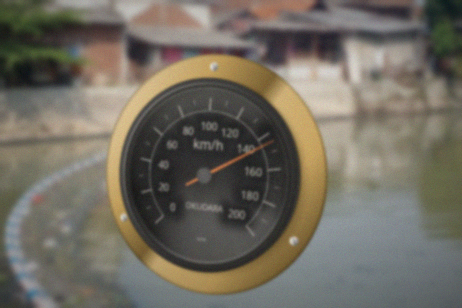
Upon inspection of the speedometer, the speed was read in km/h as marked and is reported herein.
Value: 145 km/h
